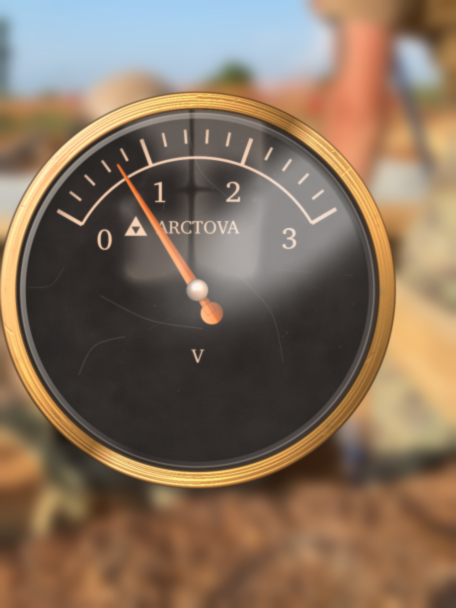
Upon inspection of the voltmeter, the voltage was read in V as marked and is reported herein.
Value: 0.7 V
